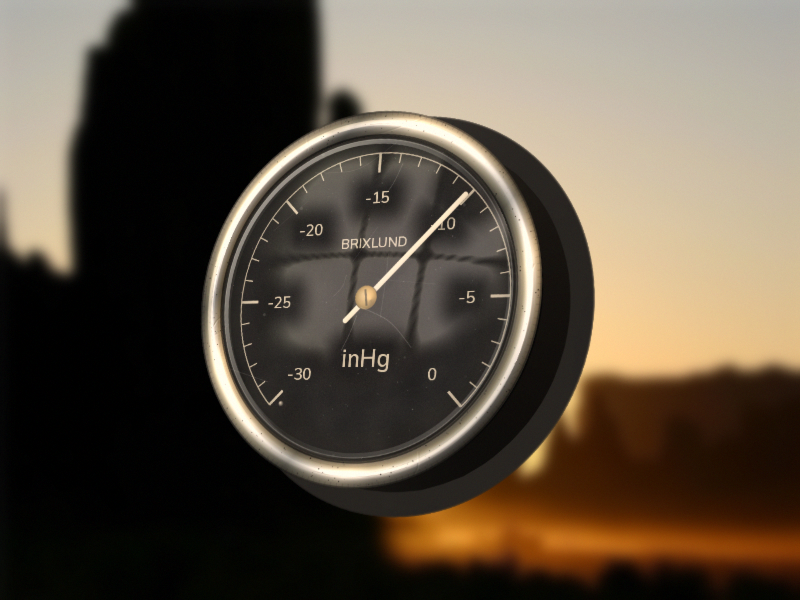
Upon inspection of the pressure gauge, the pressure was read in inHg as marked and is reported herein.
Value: -10 inHg
